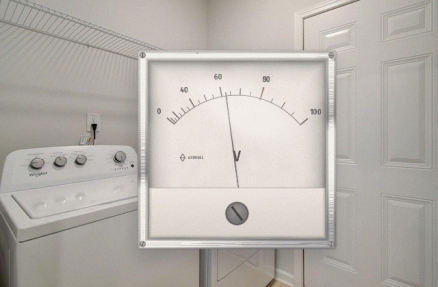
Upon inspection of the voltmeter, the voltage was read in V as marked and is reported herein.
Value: 62.5 V
